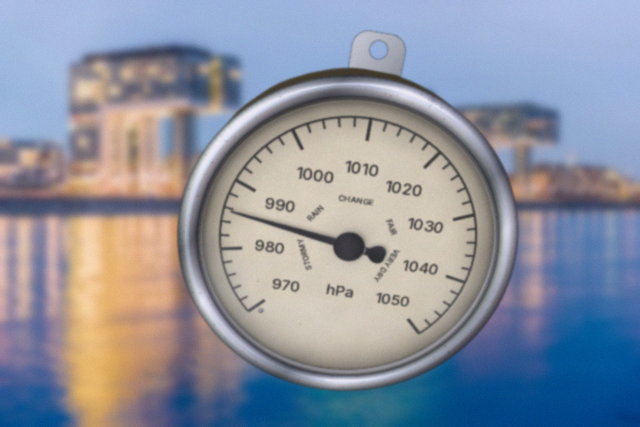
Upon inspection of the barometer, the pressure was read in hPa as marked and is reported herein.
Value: 986 hPa
